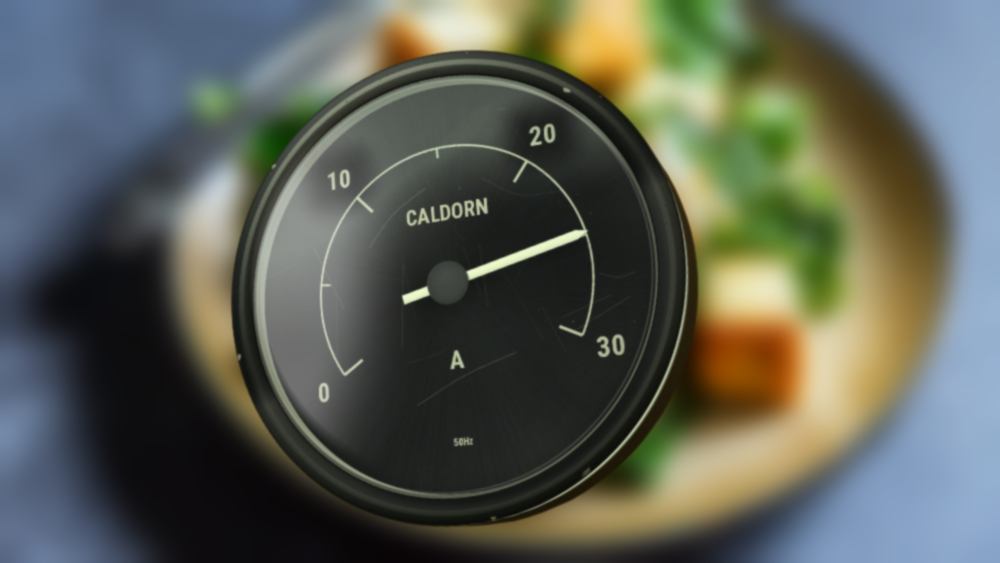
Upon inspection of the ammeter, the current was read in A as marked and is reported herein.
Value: 25 A
